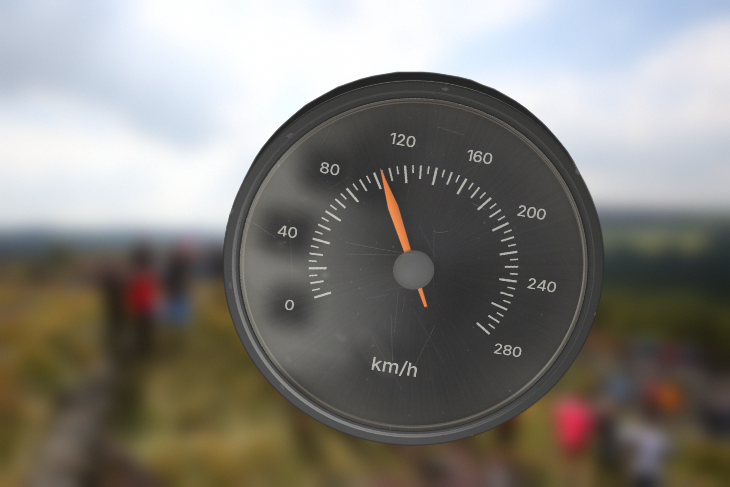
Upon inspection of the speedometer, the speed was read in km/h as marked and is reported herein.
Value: 105 km/h
